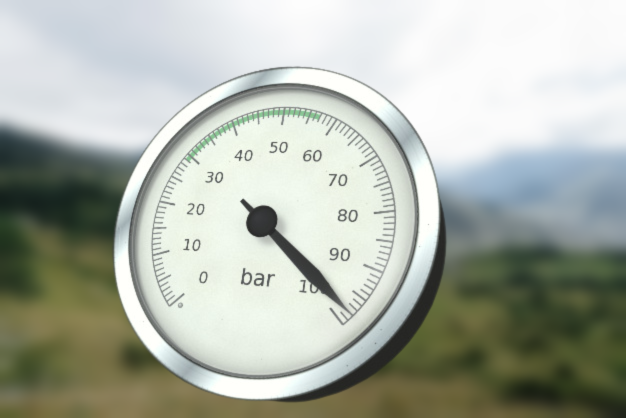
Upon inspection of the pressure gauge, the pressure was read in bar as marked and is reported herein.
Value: 98 bar
